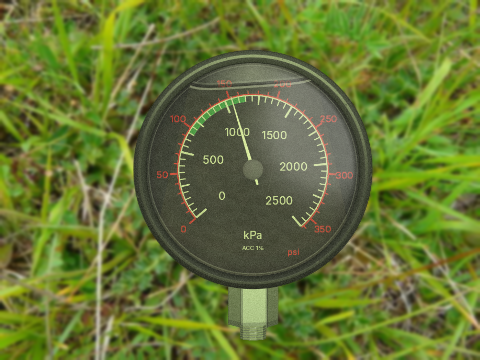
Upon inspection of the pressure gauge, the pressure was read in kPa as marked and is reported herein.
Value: 1050 kPa
